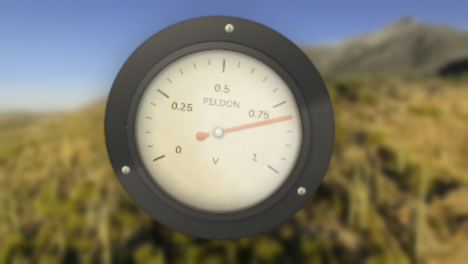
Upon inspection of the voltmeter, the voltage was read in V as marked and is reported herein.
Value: 0.8 V
